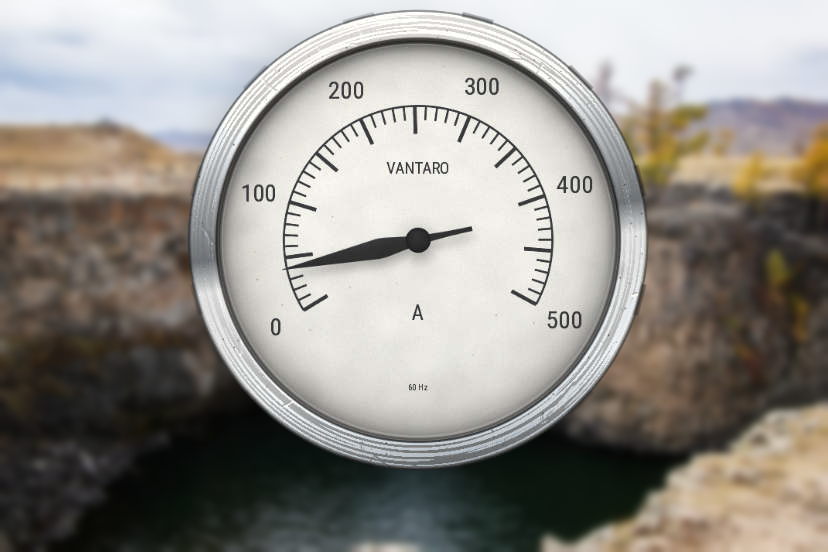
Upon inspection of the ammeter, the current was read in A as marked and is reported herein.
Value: 40 A
